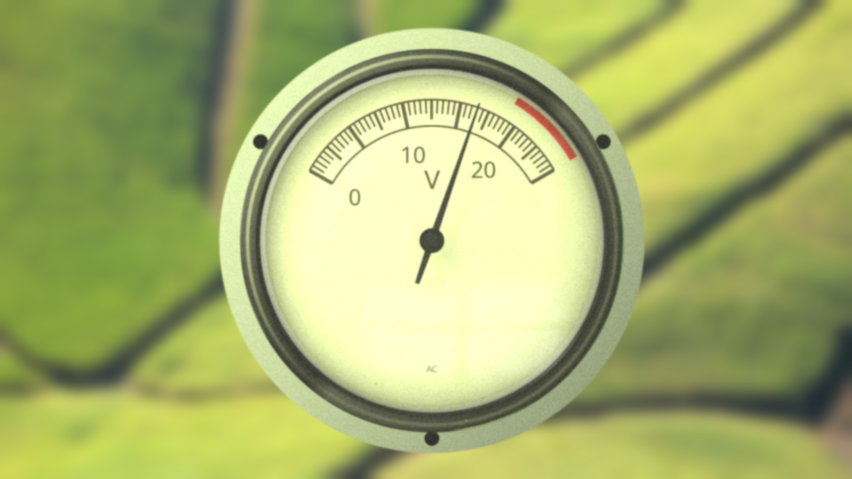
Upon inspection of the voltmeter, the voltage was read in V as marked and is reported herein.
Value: 16.5 V
